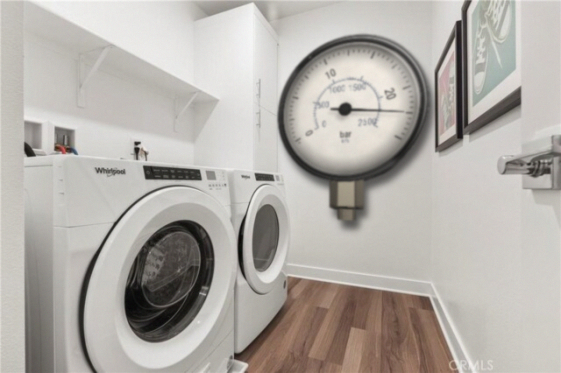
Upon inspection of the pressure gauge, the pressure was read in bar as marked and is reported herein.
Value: 22.5 bar
